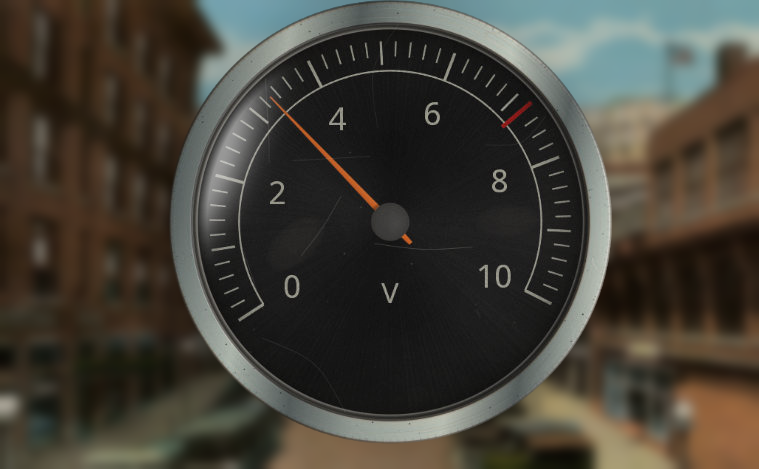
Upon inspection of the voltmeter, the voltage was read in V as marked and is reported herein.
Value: 3.3 V
